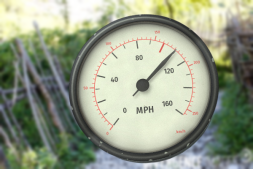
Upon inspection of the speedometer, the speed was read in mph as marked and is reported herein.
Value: 110 mph
